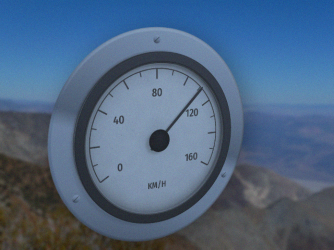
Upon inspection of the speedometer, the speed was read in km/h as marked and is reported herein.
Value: 110 km/h
